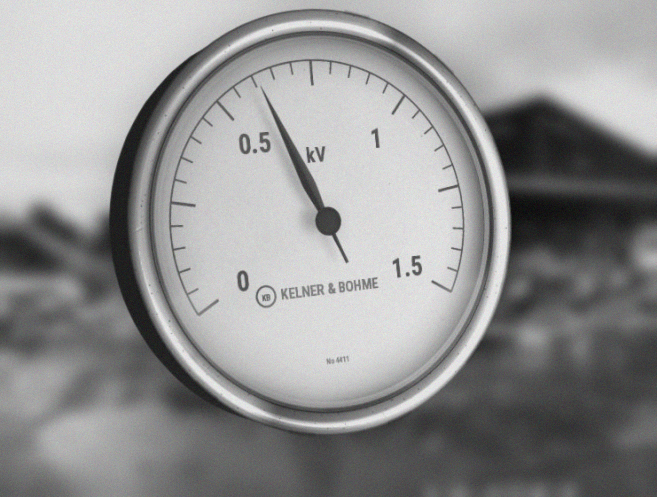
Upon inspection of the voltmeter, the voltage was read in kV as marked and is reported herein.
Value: 0.6 kV
